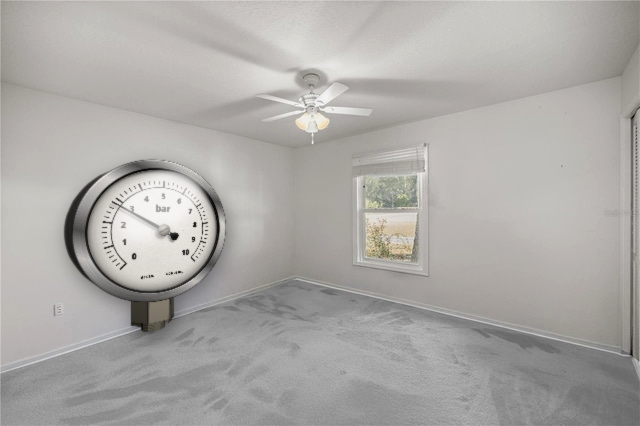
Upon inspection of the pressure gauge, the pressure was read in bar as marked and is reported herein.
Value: 2.8 bar
